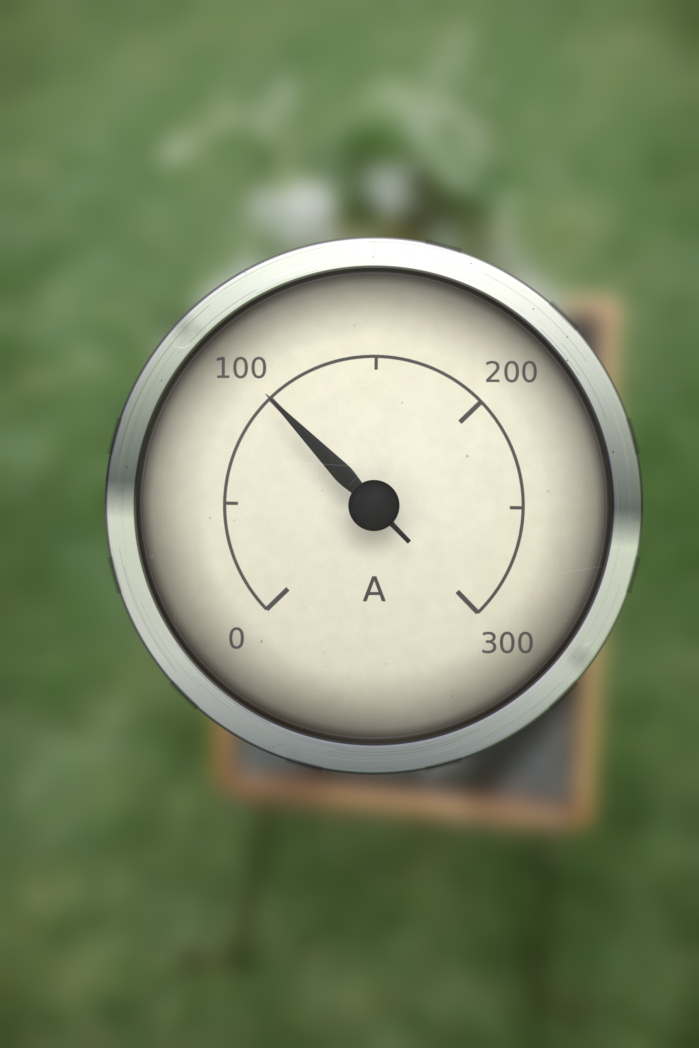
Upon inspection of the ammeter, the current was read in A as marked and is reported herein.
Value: 100 A
